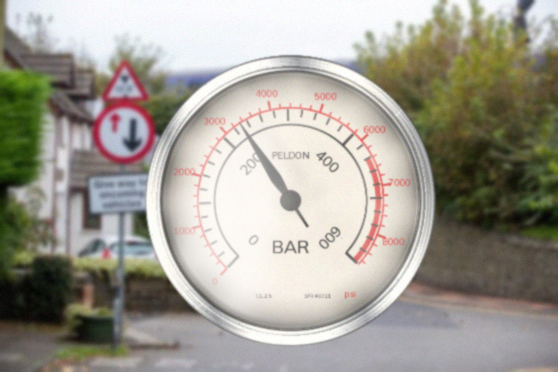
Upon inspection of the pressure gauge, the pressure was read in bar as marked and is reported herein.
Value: 230 bar
